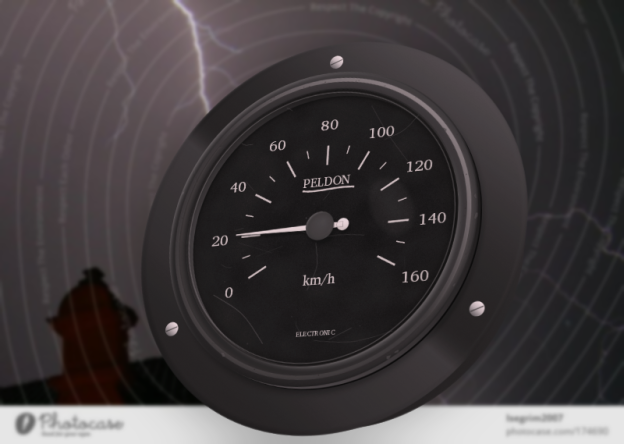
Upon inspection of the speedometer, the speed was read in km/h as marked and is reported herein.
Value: 20 km/h
